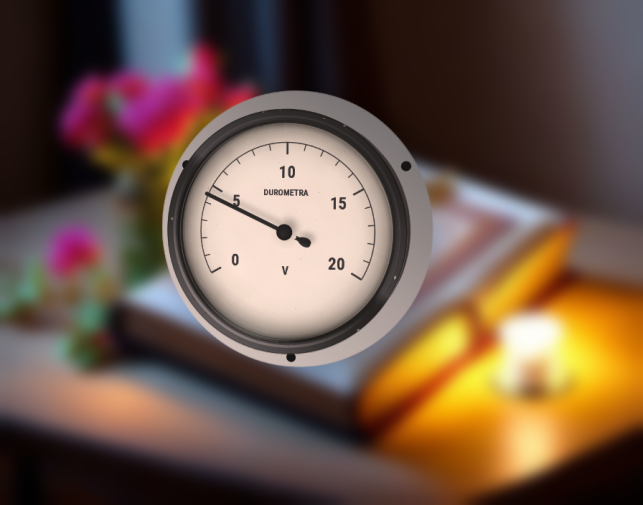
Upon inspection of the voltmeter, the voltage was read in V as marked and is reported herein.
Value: 4.5 V
